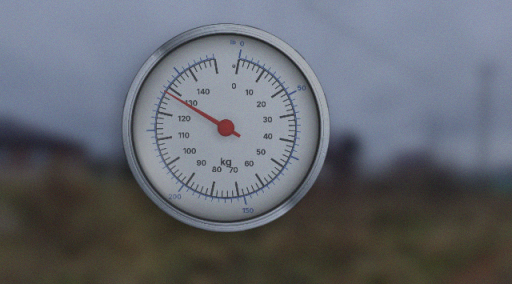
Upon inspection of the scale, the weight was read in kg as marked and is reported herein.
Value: 128 kg
